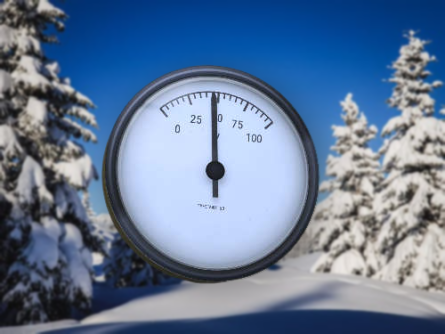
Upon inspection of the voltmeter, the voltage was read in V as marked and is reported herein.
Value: 45 V
